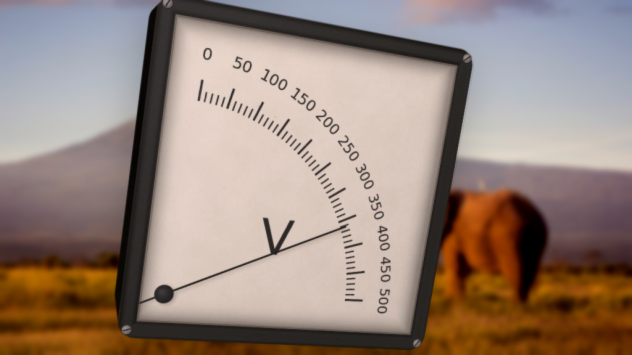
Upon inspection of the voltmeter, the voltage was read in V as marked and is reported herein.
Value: 360 V
